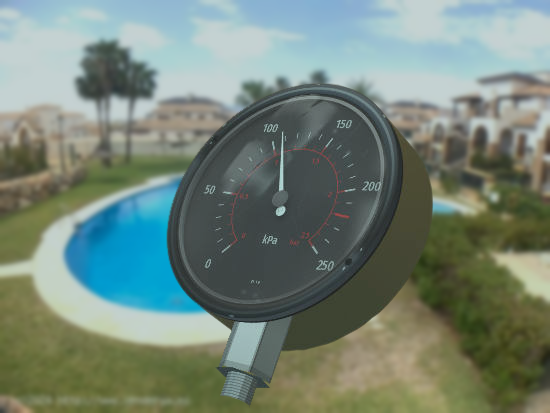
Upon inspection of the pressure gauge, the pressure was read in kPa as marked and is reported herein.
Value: 110 kPa
